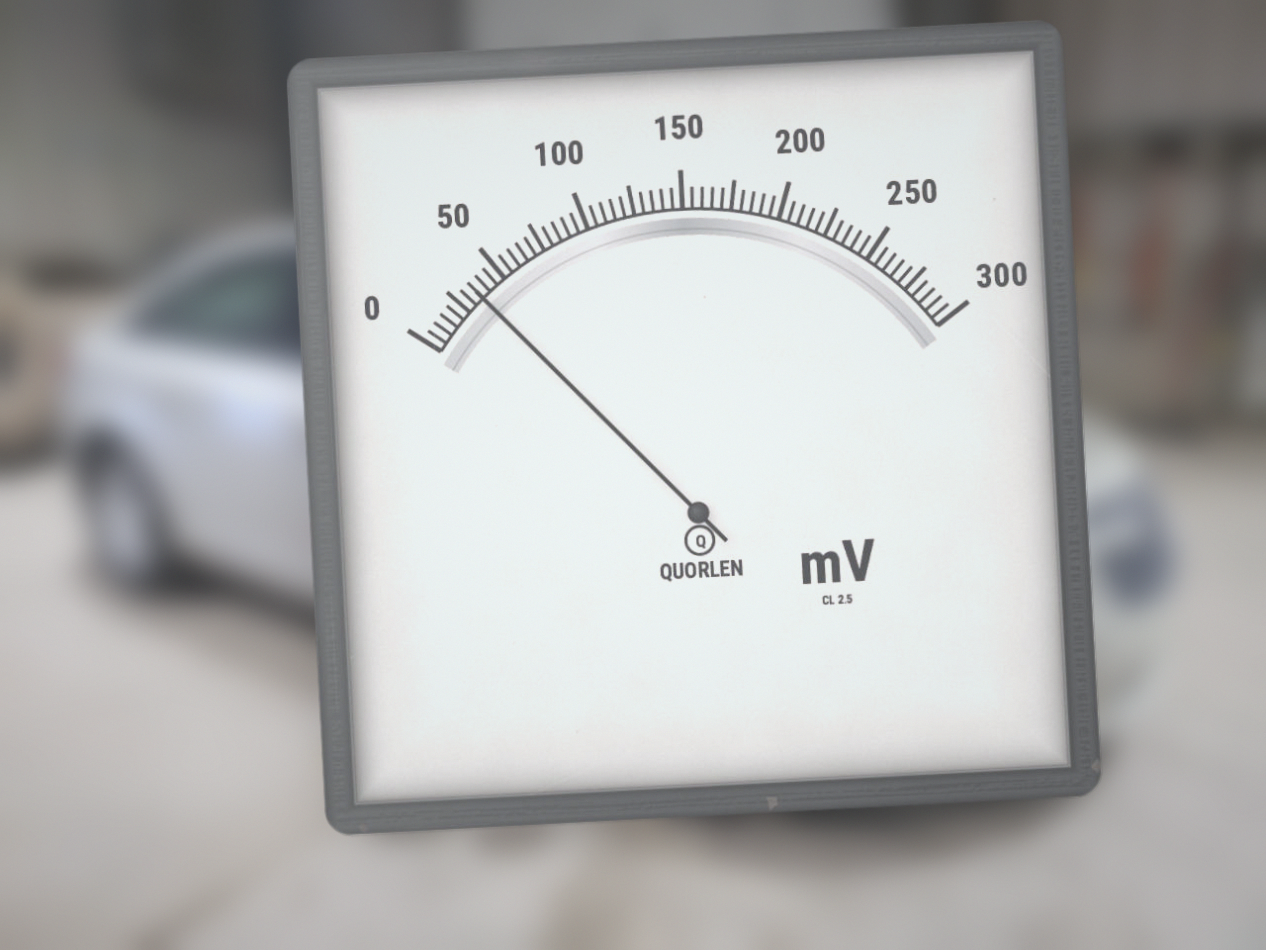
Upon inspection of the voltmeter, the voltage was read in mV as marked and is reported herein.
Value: 35 mV
